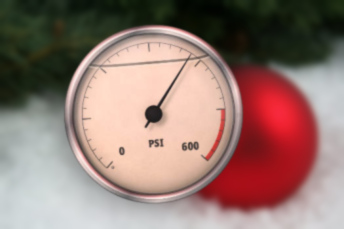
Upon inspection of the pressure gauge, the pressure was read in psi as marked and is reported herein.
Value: 380 psi
